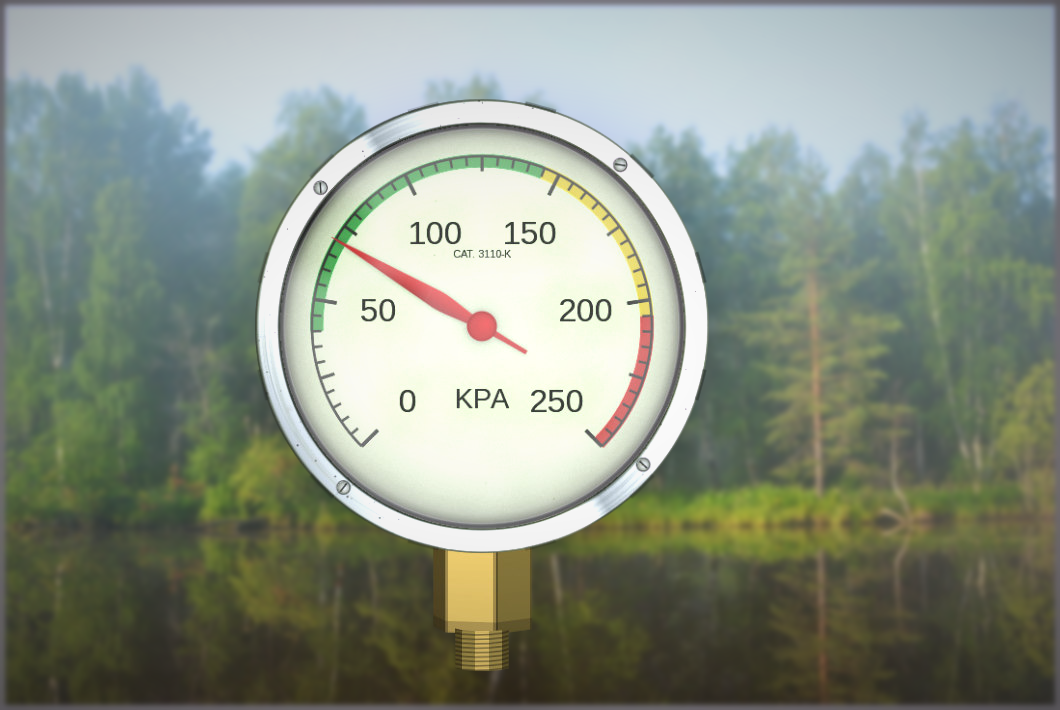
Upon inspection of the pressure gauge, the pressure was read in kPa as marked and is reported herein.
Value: 70 kPa
